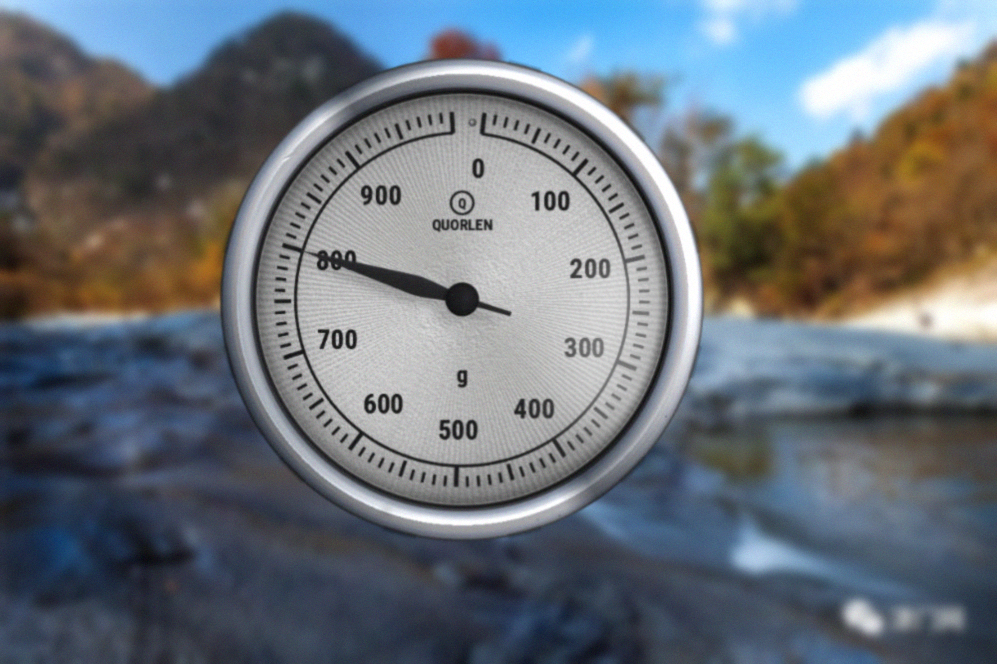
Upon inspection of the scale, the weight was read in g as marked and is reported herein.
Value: 800 g
